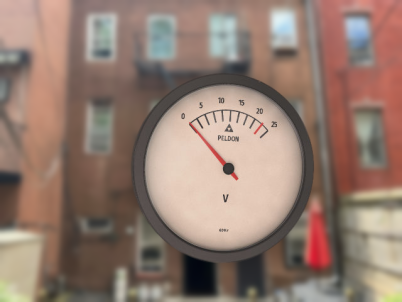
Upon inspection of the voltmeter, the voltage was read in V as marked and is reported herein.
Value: 0 V
